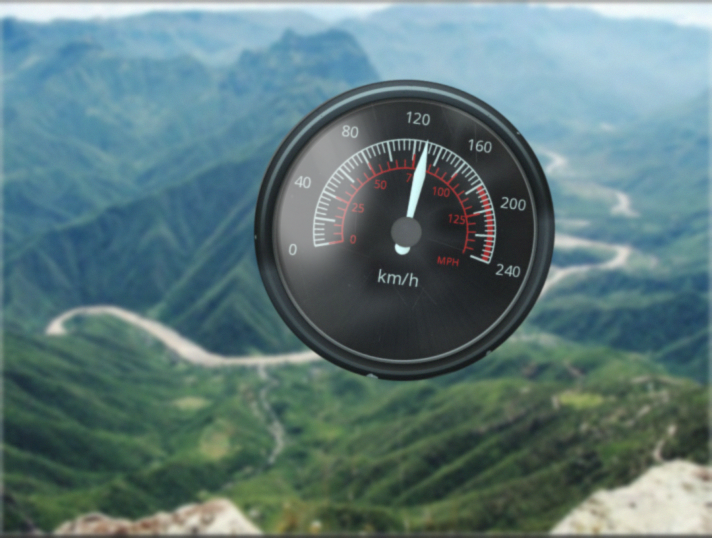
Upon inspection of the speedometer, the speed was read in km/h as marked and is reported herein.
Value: 128 km/h
